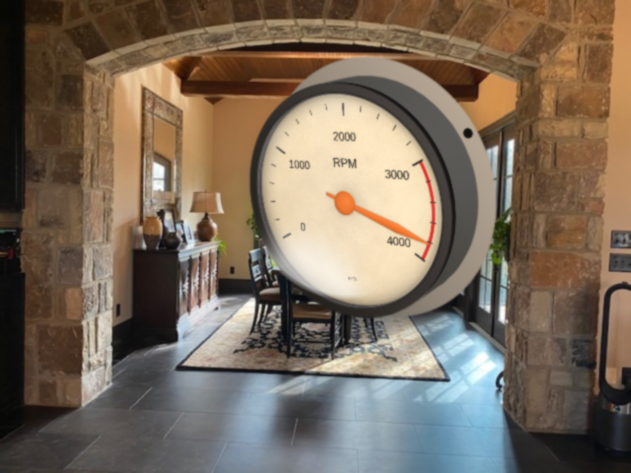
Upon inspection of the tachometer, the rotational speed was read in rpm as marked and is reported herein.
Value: 3800 rpm
